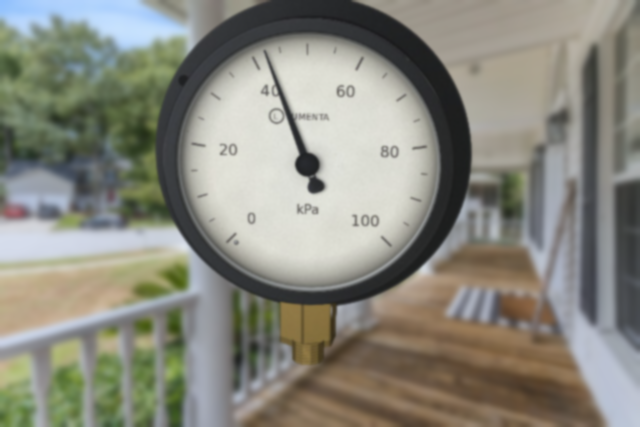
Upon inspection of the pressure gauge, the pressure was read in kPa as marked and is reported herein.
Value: 42.5 kPa
